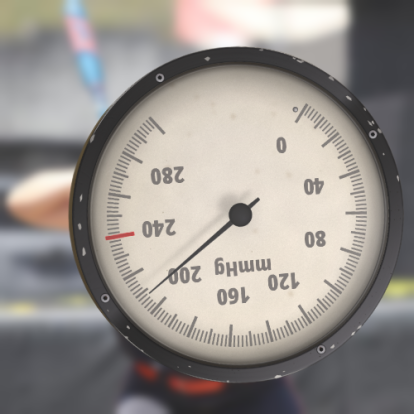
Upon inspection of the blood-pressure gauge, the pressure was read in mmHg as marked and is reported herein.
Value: 208 mmHg
